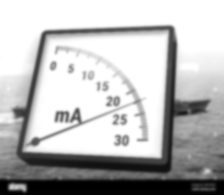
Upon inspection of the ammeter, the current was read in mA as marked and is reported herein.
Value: 22.5 mA
